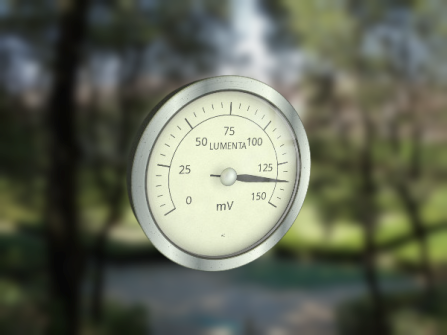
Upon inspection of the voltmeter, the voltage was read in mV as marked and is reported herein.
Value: 135 mV
